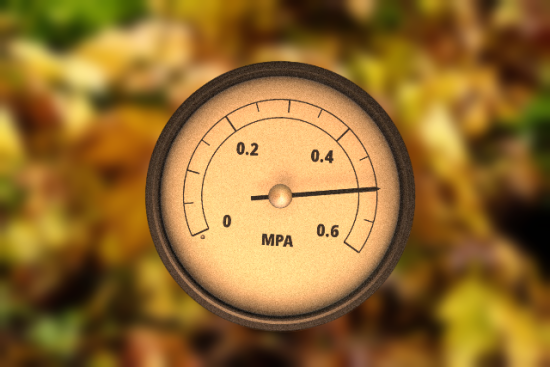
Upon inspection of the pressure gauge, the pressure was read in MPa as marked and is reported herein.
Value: 0.5 MPa
